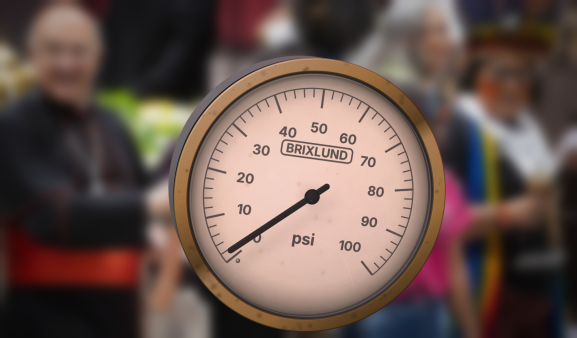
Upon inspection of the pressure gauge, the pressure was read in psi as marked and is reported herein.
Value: 2 psi
